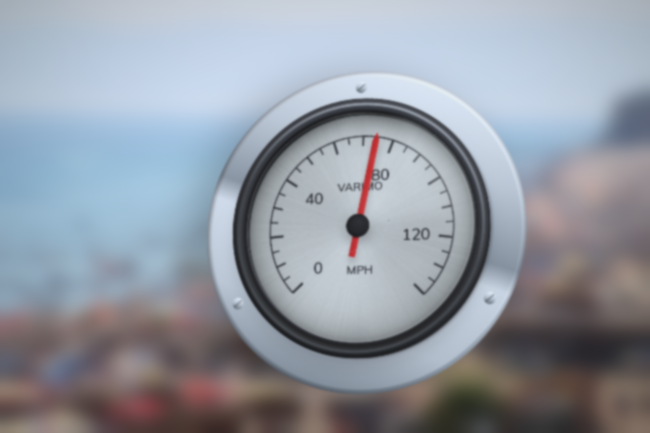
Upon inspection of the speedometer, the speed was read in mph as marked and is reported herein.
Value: 75 mph
